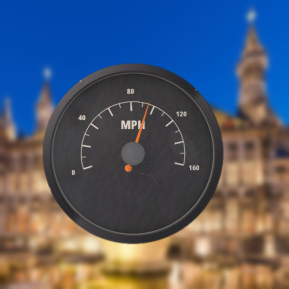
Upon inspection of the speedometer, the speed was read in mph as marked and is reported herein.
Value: 95 mph
